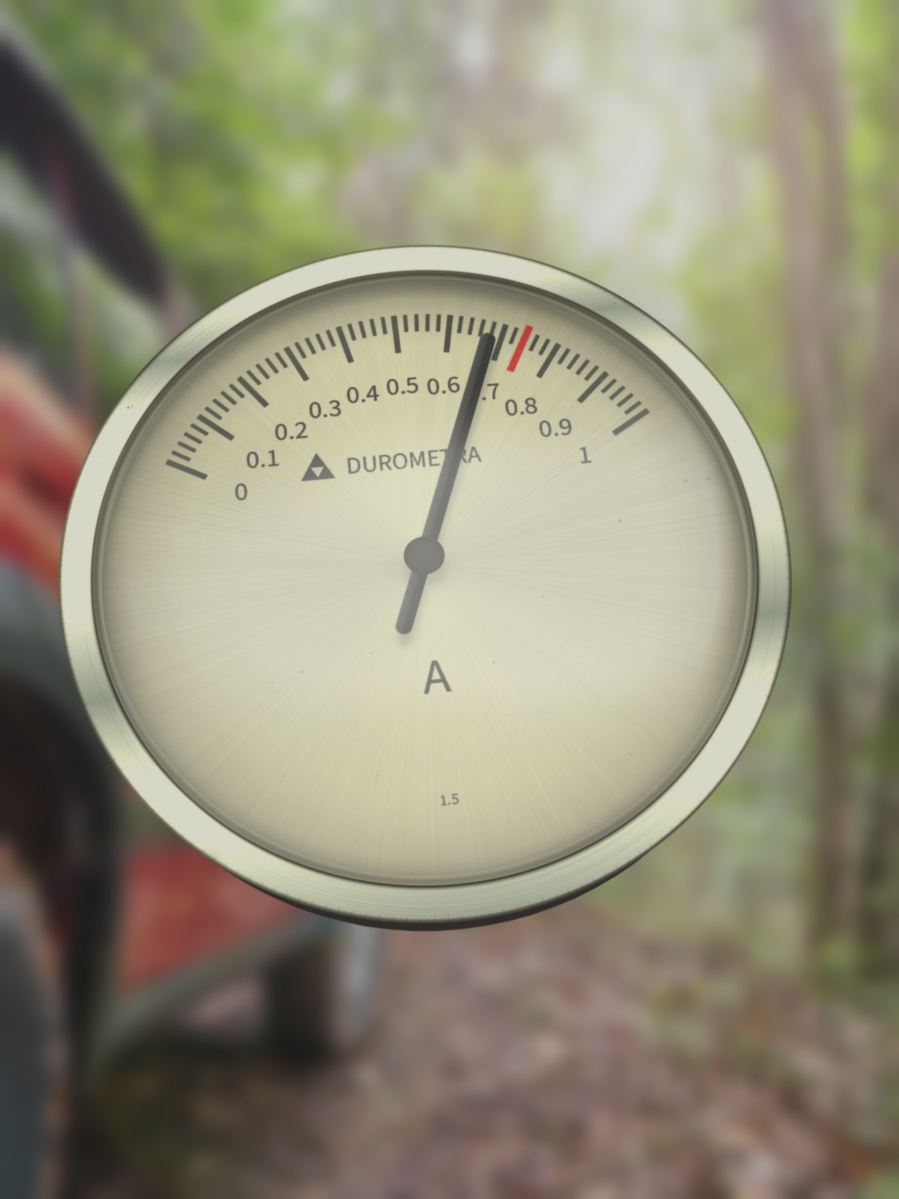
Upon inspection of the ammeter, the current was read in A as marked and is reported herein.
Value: 0.68 A
